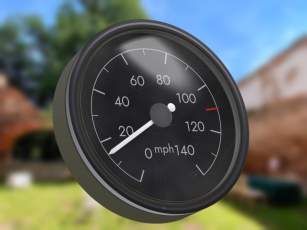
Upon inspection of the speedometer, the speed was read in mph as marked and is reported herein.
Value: 15 mph
